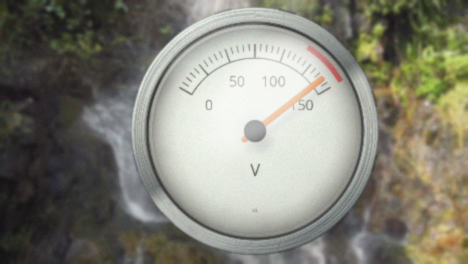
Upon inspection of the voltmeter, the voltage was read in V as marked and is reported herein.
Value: 140 V
